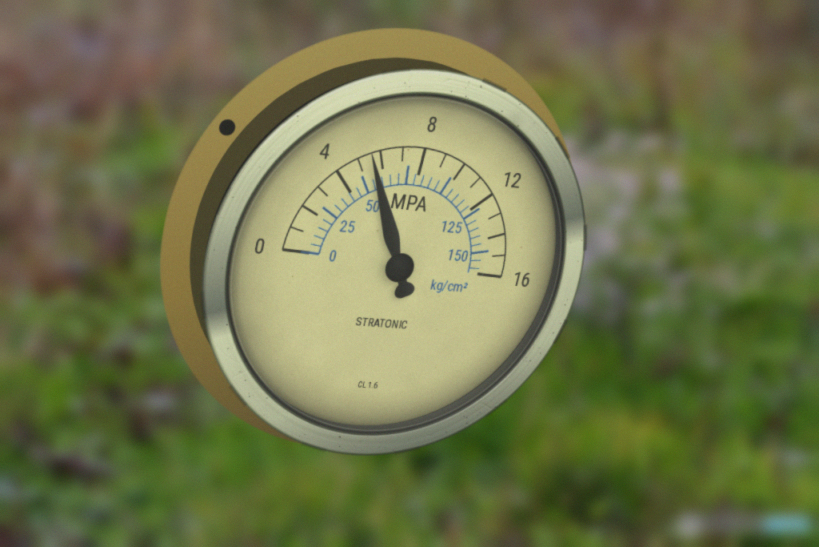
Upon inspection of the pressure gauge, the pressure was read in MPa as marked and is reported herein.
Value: 5.5 MPa
